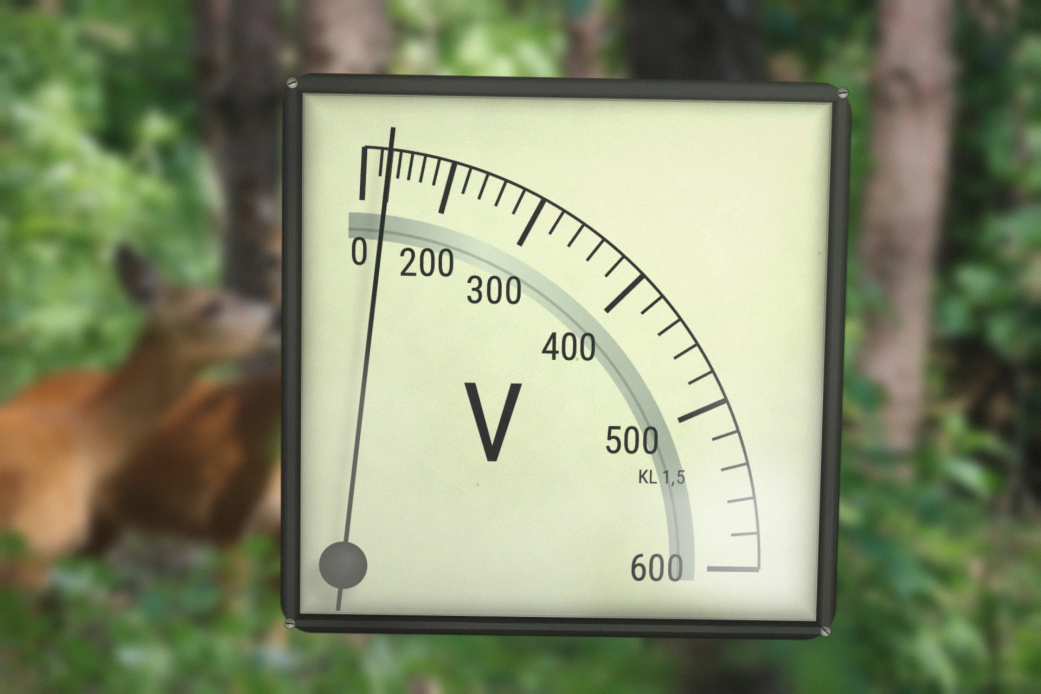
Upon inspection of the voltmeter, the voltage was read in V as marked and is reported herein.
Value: 100 V
